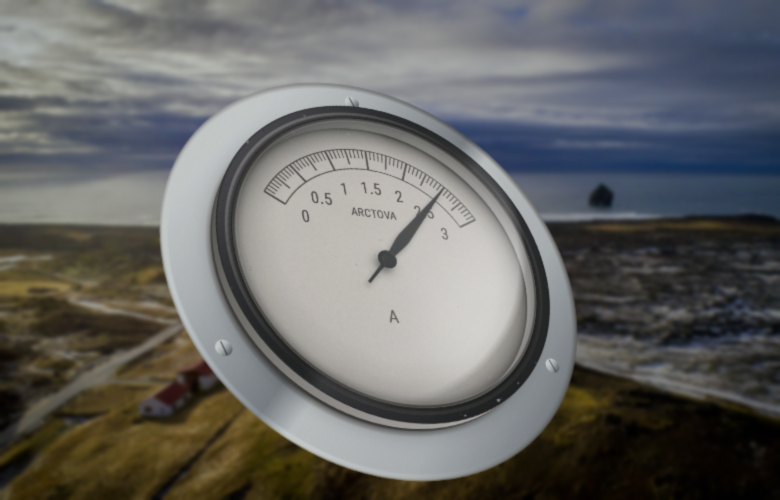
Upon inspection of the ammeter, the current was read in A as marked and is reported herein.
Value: 2.5 A
